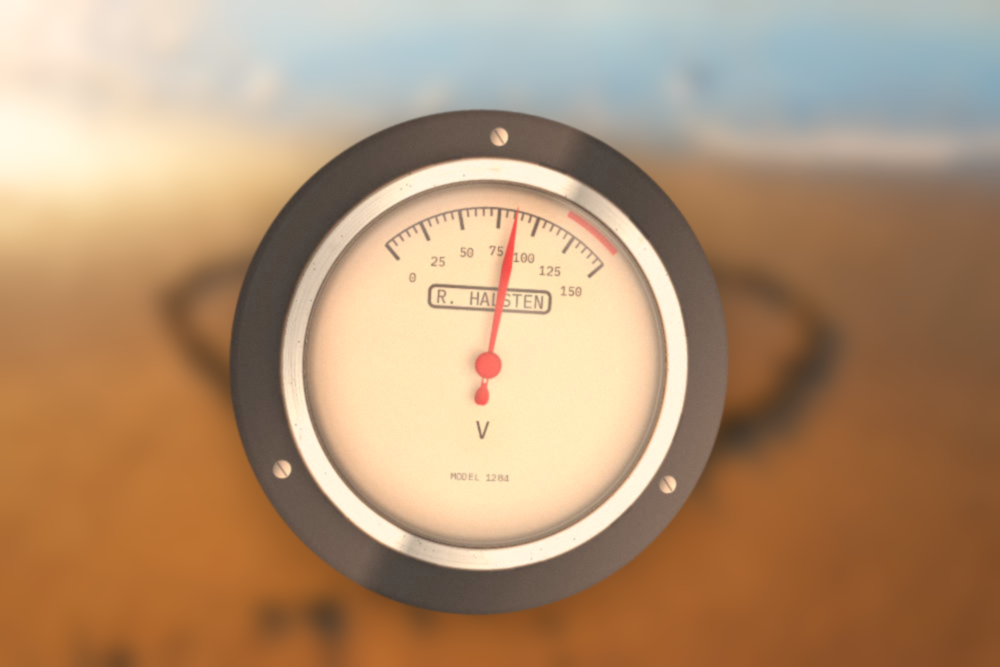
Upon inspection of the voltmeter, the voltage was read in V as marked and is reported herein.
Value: 85 V
